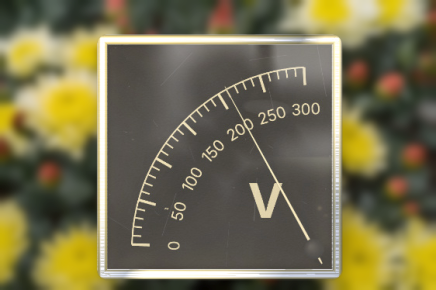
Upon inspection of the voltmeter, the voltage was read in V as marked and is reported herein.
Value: 210 V
